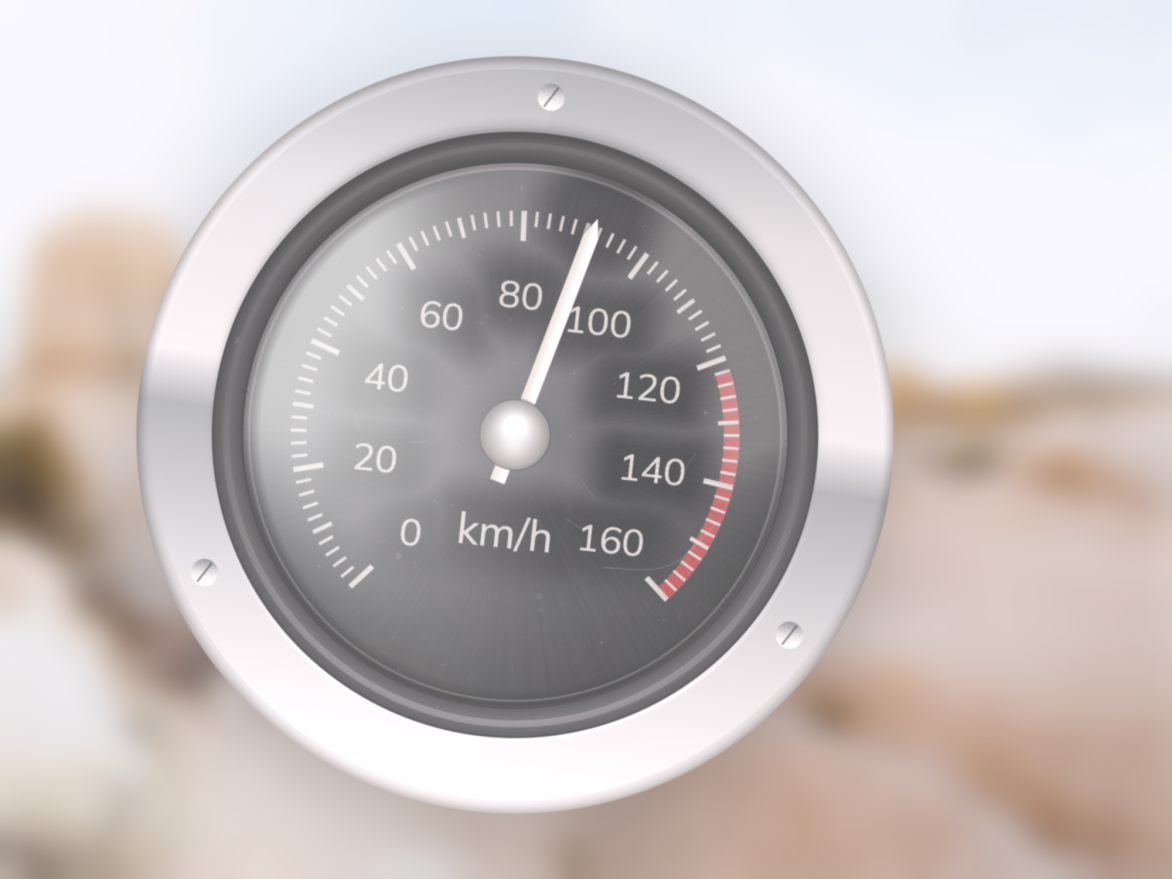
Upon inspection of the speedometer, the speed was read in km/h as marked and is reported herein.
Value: 91 km/h
